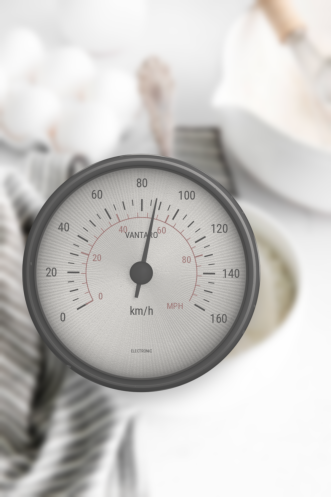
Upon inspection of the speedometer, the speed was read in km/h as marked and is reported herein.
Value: 87.5 km/h
